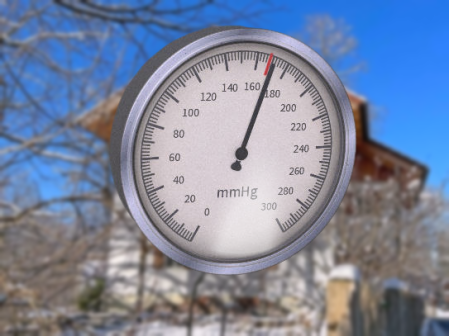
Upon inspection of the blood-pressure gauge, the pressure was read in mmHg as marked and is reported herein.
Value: 170 mmHg
